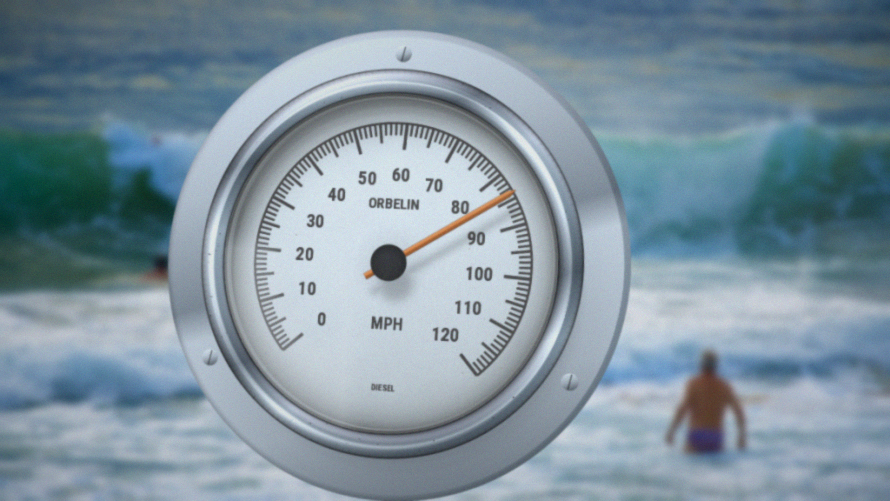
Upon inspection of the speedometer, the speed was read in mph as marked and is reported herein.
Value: 84 mph
